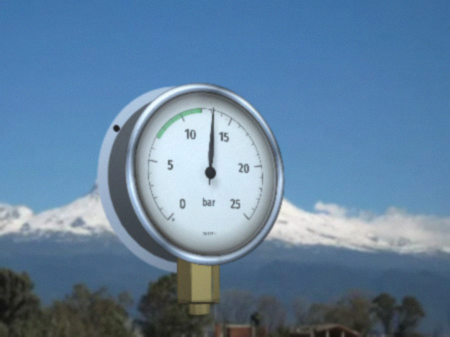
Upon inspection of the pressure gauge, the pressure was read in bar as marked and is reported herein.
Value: 13 bar
